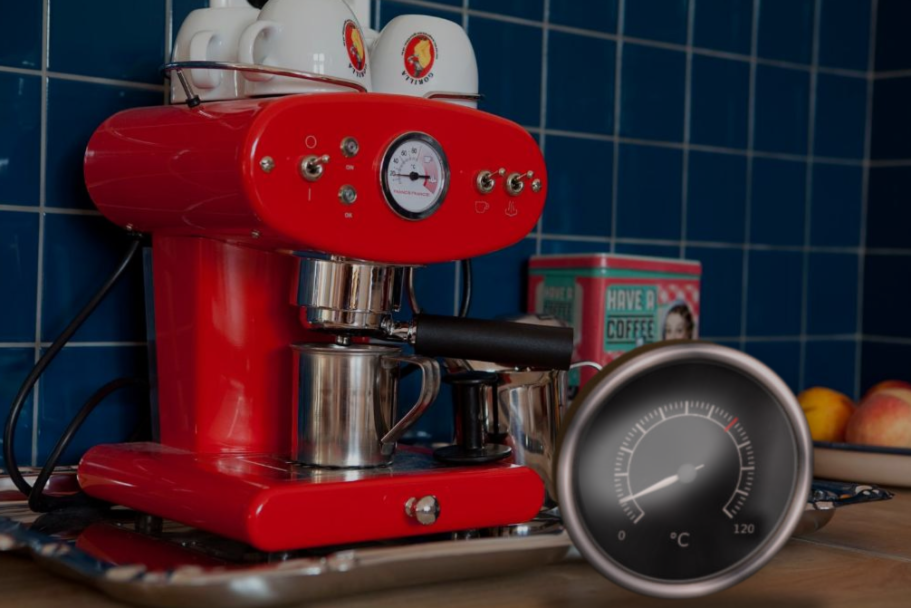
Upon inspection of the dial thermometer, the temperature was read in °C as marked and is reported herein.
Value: 10 °C
